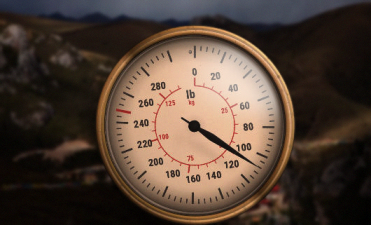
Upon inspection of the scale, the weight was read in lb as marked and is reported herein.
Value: 108 lb
